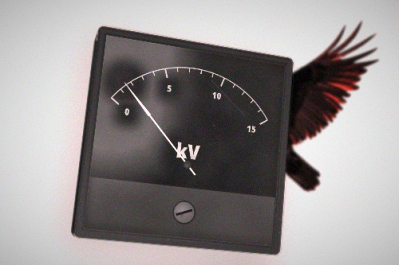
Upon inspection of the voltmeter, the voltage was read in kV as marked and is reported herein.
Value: 1.5 kV
